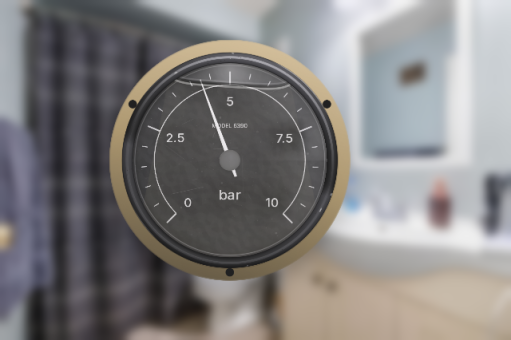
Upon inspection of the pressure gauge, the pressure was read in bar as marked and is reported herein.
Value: 4.25 bar
